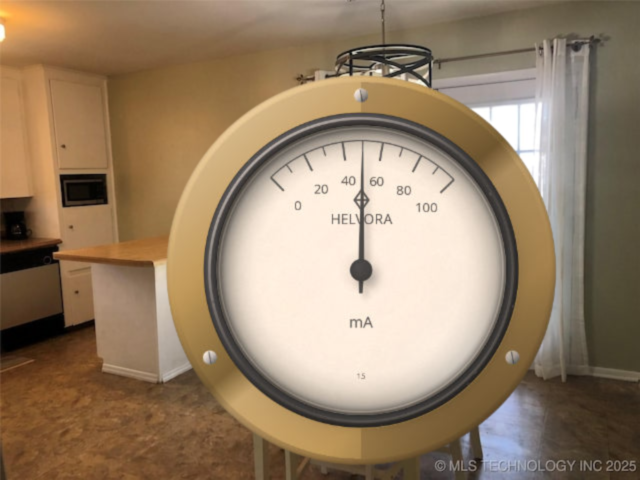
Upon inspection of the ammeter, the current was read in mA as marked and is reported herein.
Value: 50 mA
